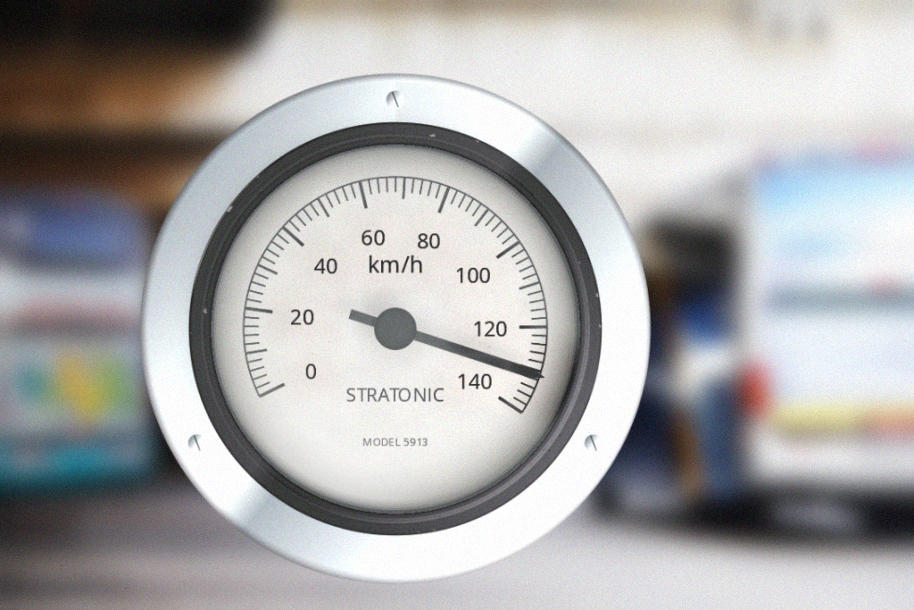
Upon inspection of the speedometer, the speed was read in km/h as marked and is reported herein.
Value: 131 km/h
